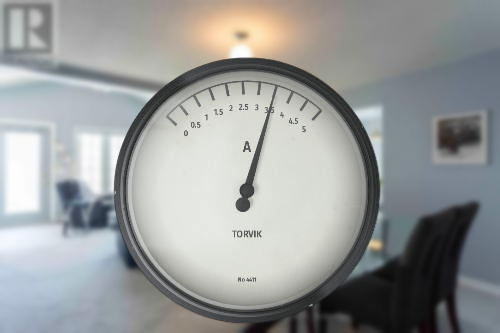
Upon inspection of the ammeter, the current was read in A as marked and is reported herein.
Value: 3.5 A
